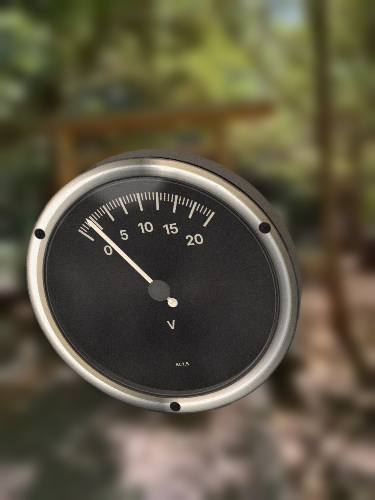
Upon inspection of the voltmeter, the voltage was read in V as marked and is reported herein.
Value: 2.5 V
